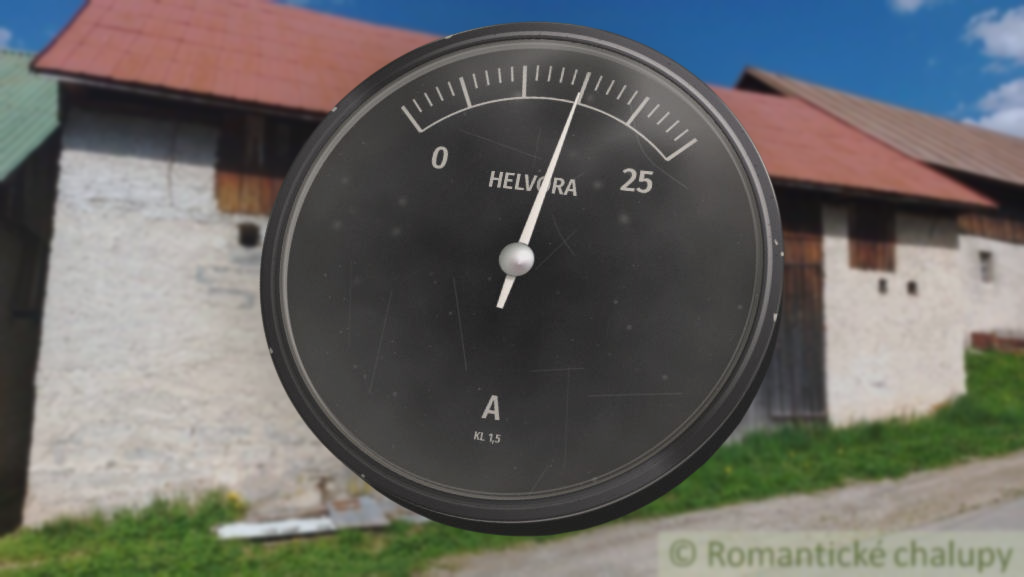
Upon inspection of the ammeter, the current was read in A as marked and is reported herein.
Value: 15 A
